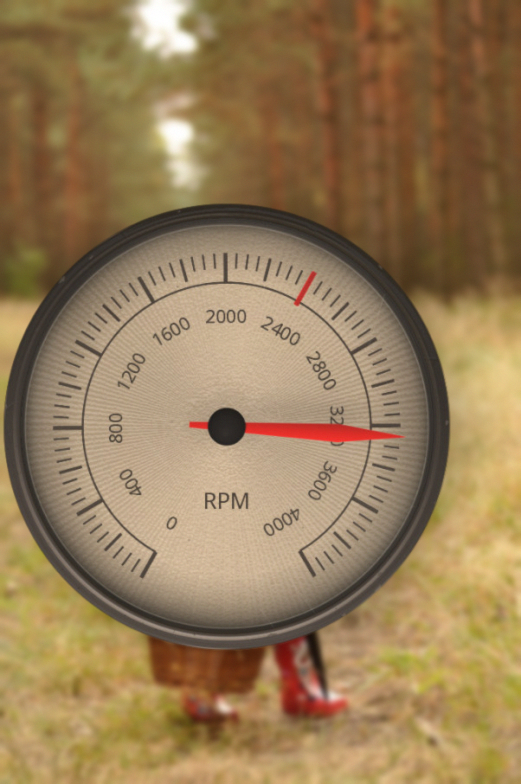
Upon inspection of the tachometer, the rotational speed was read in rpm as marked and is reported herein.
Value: 3250 rpm
